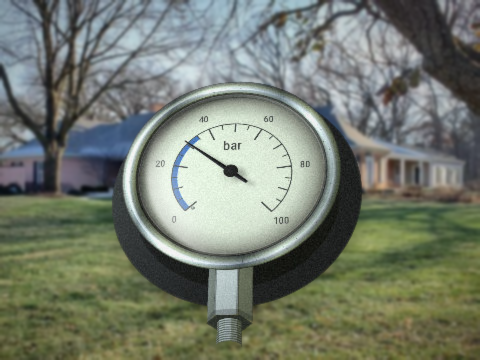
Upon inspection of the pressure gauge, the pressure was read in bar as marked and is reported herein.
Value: 30 bar
